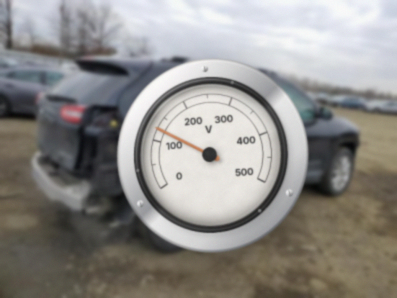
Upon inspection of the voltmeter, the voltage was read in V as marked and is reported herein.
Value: 125 V
